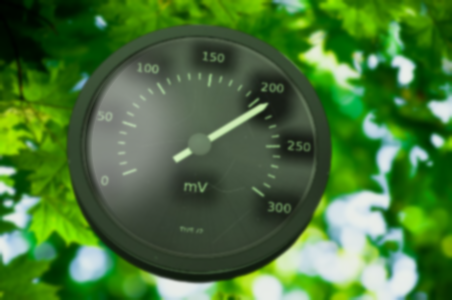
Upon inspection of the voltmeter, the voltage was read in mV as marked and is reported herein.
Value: 210 mV
